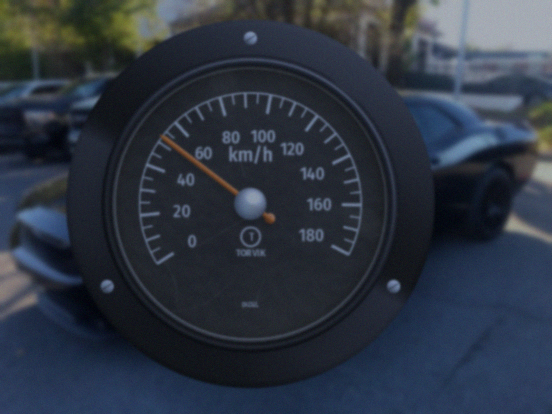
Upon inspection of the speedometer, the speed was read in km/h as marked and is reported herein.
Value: 52.5 km/h
